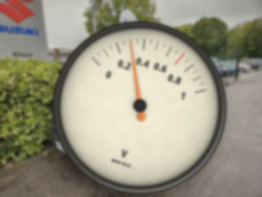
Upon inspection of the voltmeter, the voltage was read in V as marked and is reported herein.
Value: 0.3 V
